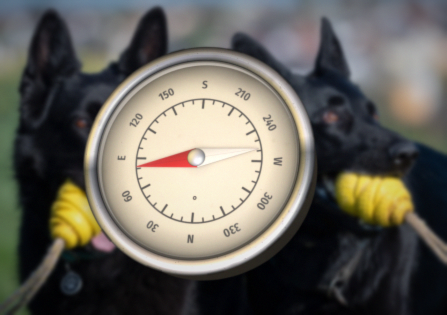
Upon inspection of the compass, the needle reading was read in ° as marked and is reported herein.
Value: 80 °
